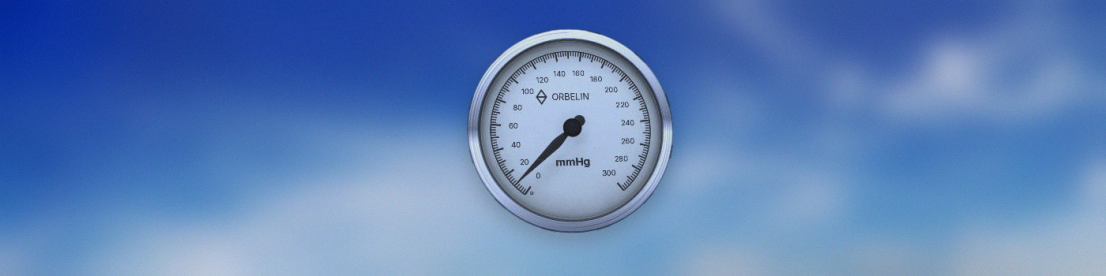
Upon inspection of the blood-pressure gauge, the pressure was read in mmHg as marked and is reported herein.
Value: 10 mmHg
